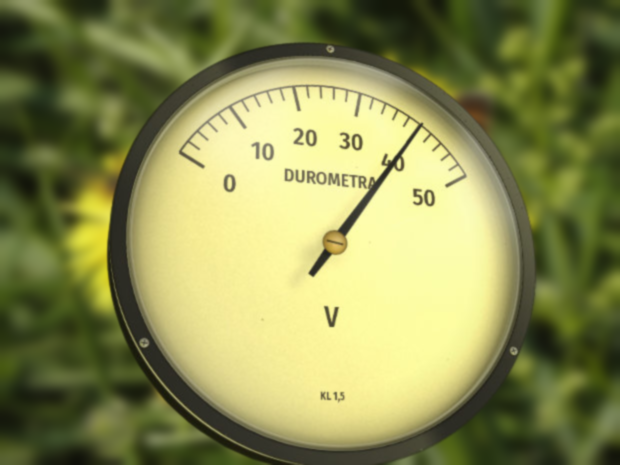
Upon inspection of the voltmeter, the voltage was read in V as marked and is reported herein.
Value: 40 V
